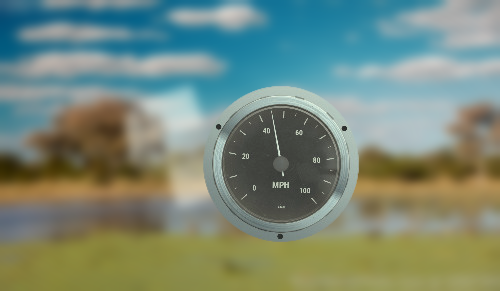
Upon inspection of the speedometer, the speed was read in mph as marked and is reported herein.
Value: 45 mph
